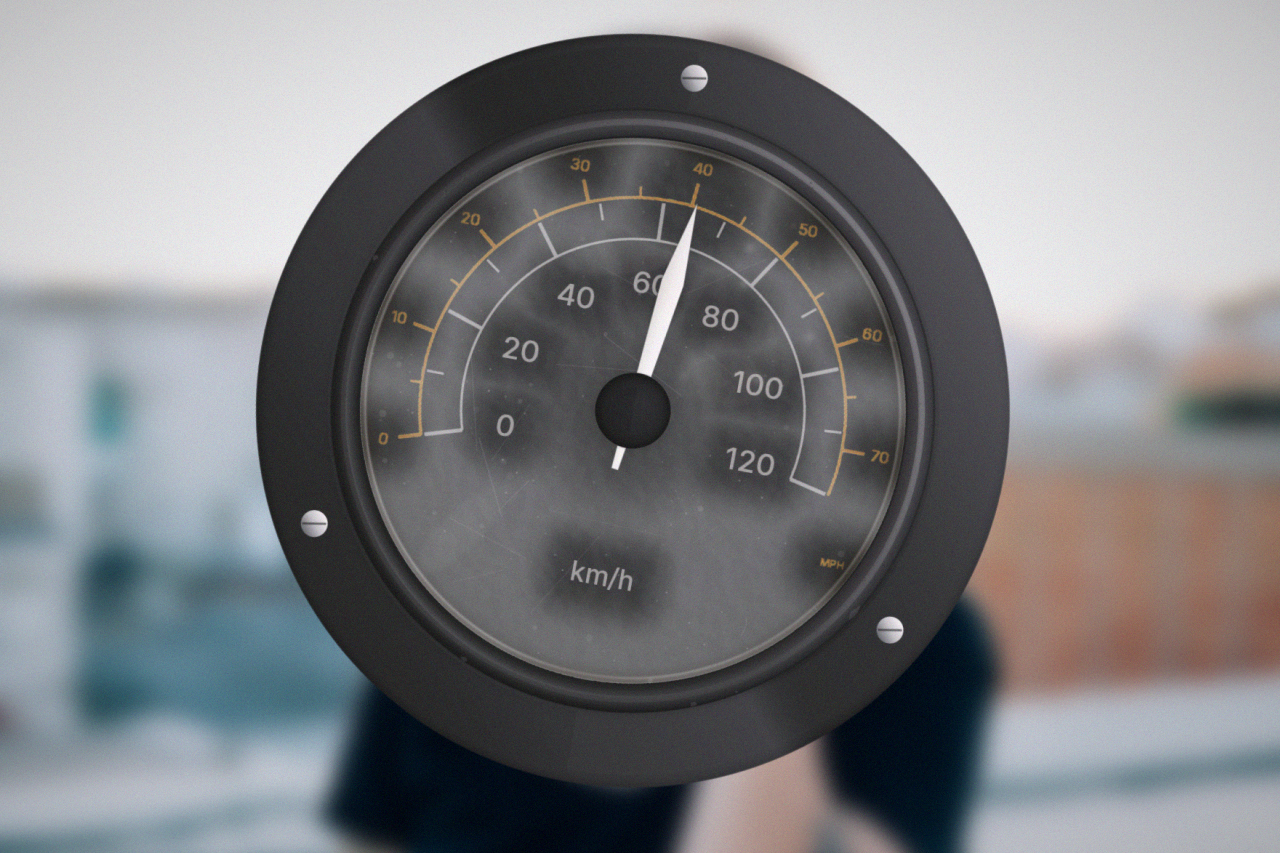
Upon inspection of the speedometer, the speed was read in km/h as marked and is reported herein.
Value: 65 km/h
